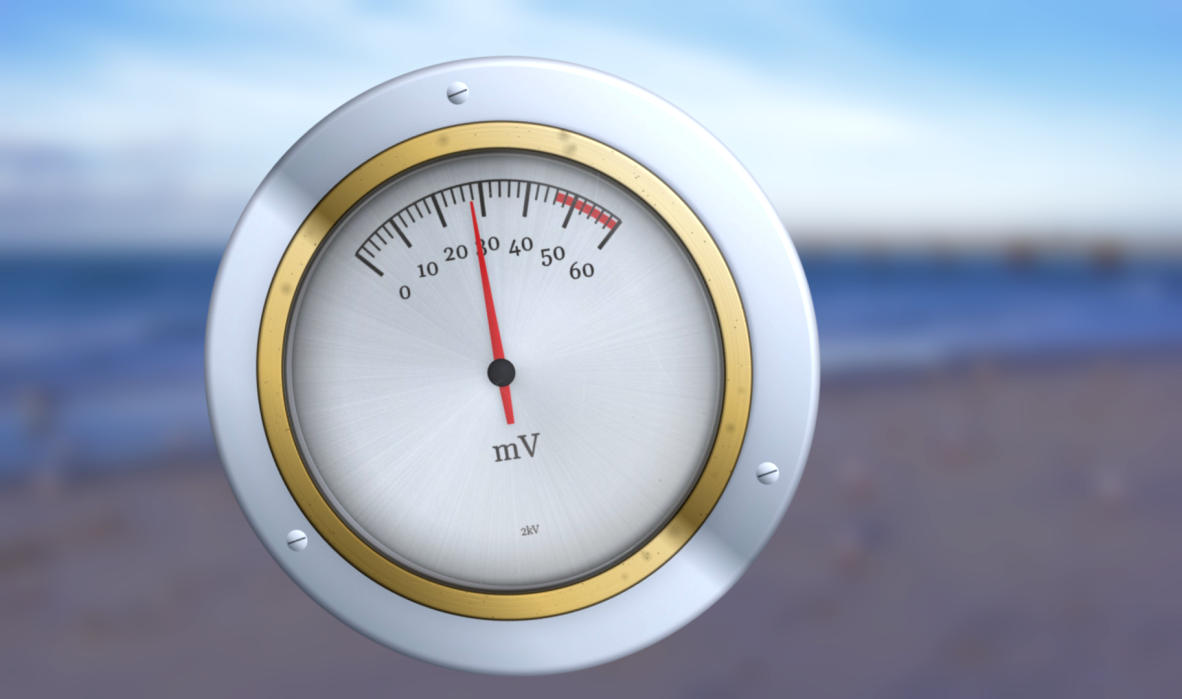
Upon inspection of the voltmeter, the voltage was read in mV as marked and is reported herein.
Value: 28 mV
